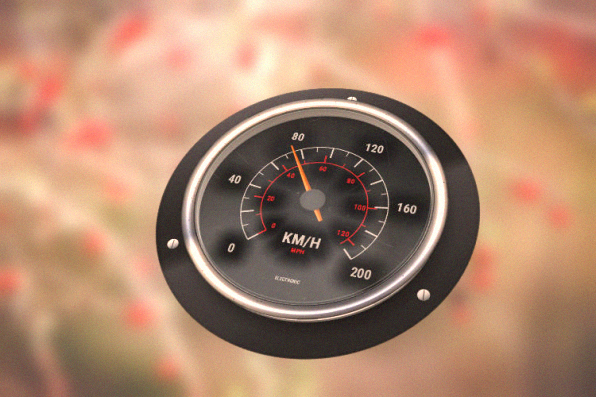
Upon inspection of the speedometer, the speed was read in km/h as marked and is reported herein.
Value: 75 km/h
